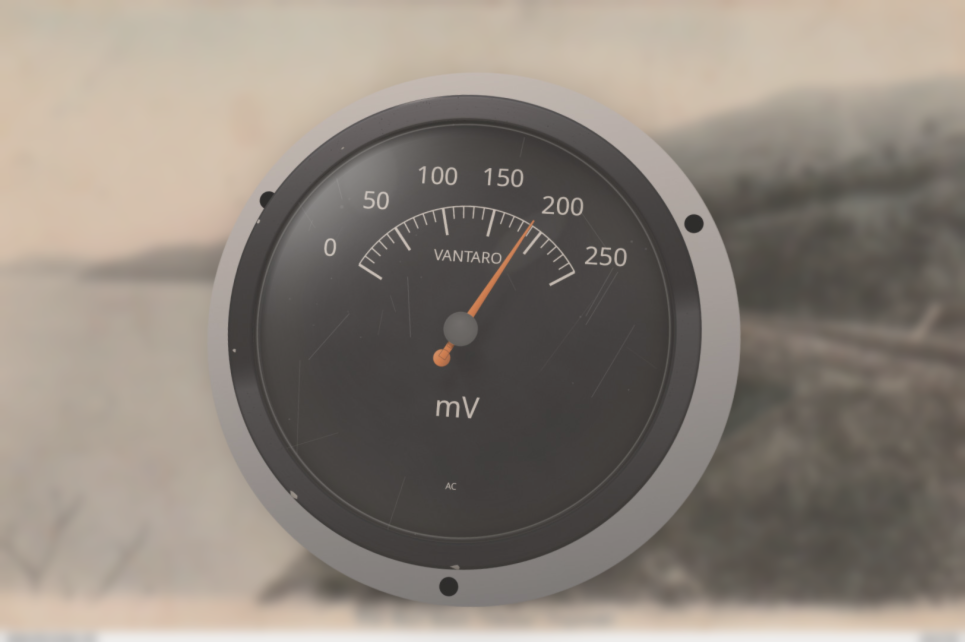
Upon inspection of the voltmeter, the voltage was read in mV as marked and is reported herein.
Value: 190 mV
